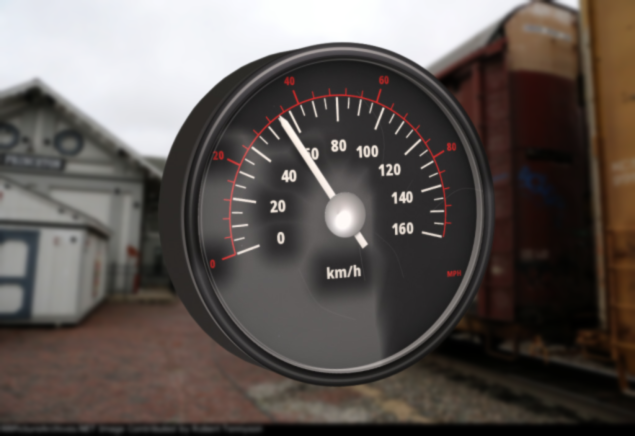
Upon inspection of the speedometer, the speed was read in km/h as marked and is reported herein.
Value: 55 km/h
